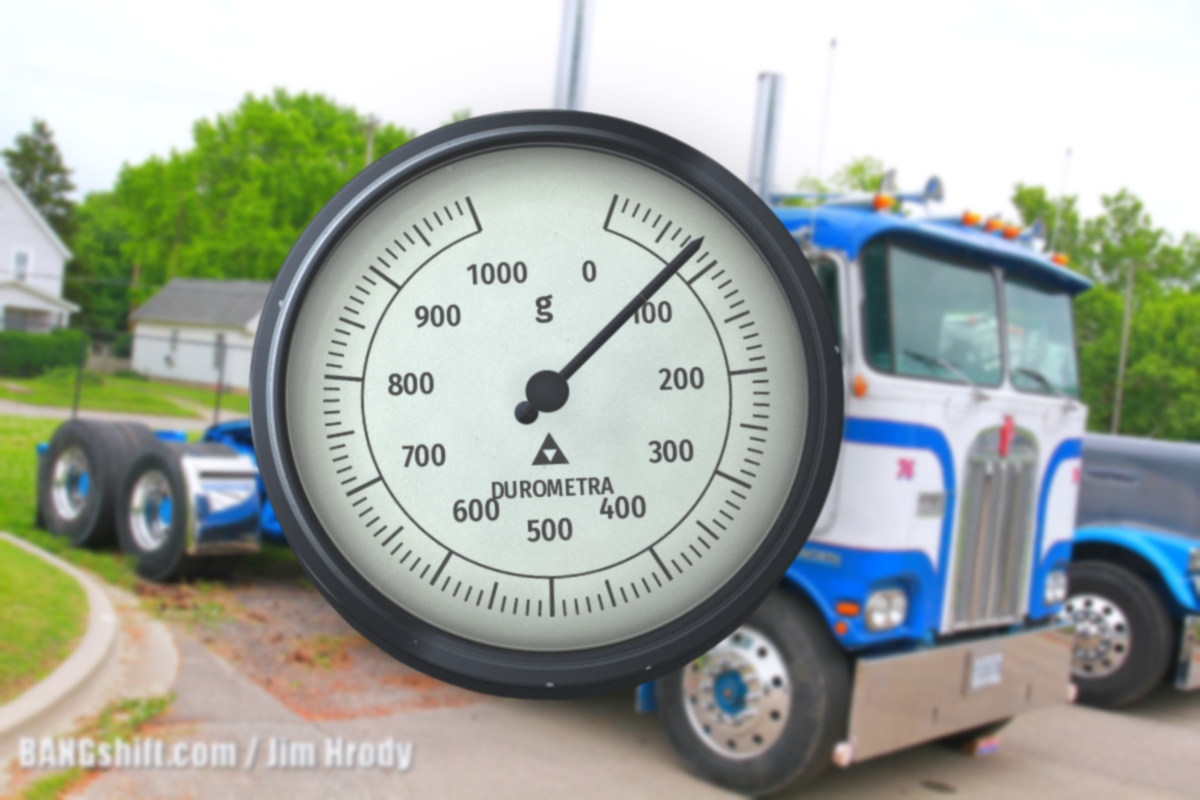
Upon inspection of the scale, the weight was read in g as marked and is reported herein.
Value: 80 g
